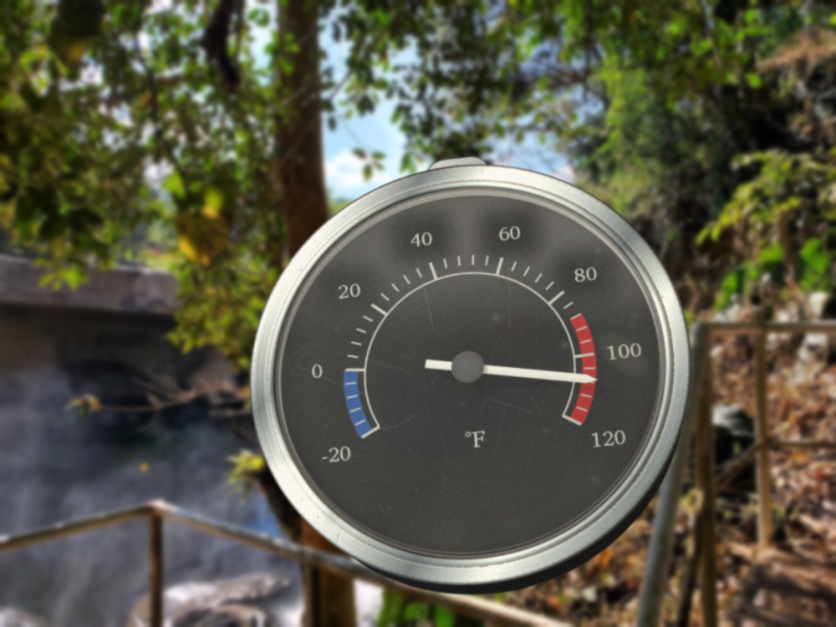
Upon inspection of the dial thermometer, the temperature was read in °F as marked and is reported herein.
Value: 108 °F
